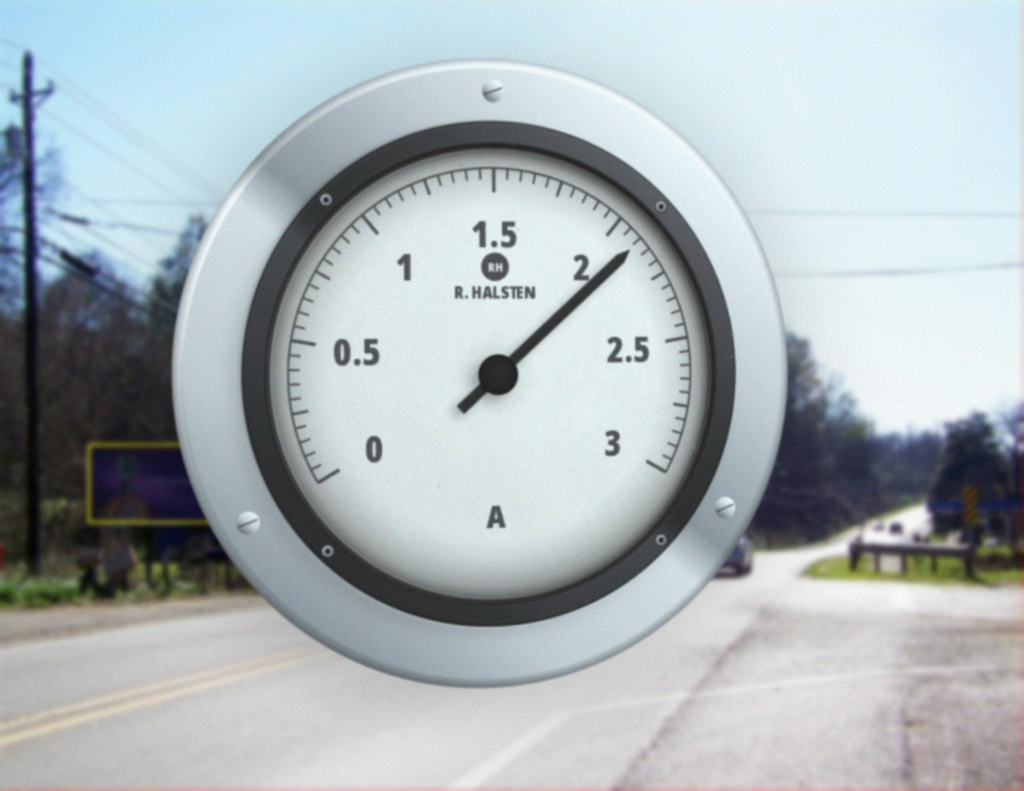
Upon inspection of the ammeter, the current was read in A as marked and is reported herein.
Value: 2.1 A
